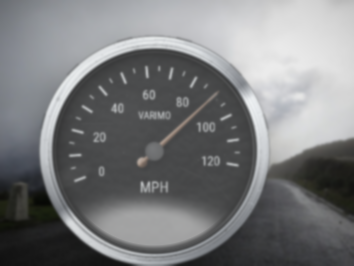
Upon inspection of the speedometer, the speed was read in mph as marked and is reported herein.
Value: 90 mph
